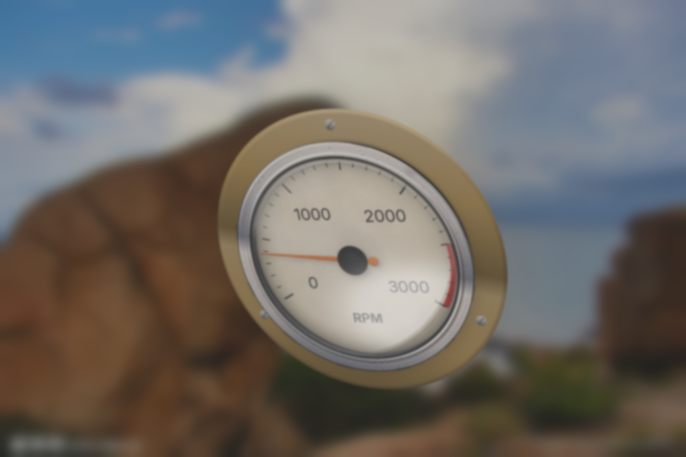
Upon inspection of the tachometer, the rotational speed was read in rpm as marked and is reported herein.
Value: 400 rpm
